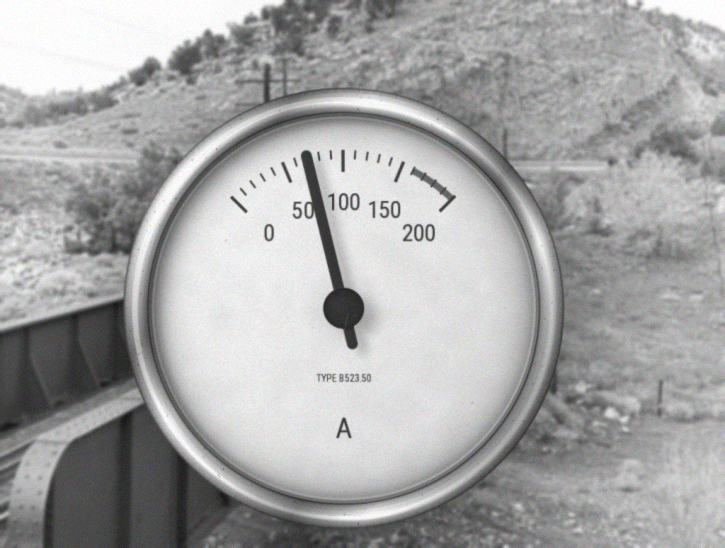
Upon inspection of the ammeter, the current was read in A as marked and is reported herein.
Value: 70 A
